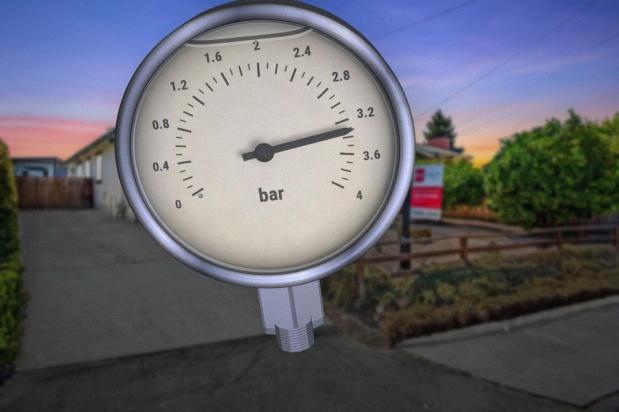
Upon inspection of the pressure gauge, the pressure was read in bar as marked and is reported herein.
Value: 3.3 bar
